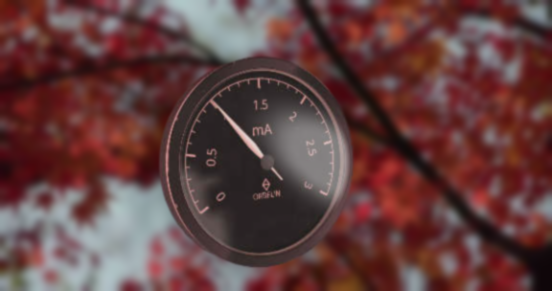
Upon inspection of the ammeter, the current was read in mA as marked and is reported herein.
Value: 1 mA
